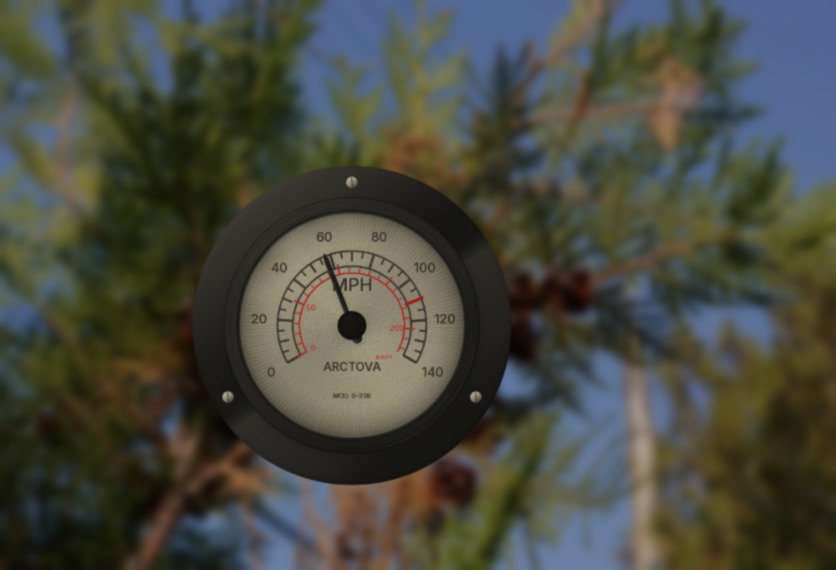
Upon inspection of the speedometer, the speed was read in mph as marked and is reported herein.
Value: 57.5 mph
